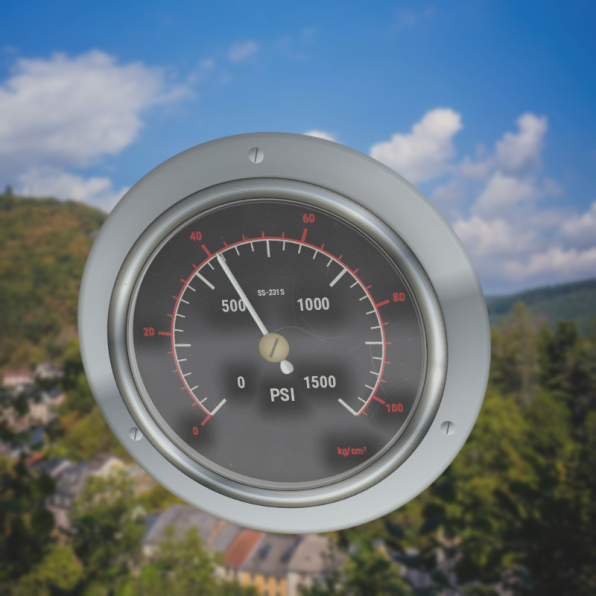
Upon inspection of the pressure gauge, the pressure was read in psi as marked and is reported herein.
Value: 600 psi
